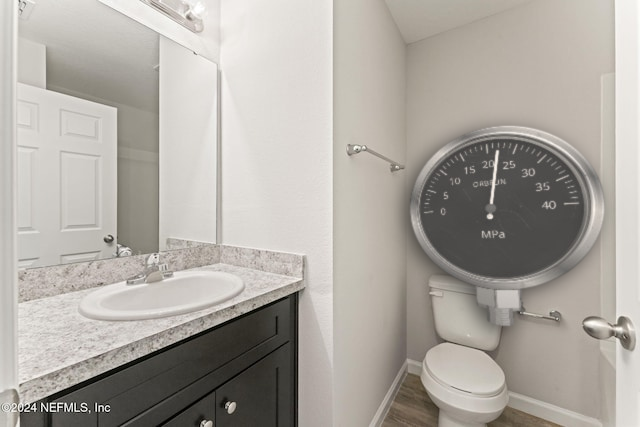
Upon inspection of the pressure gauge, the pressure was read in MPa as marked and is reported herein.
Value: 22 MPa
